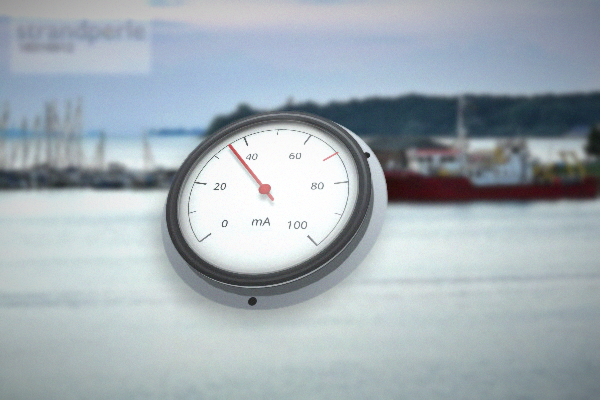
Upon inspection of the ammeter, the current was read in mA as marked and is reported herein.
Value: 35 mA
